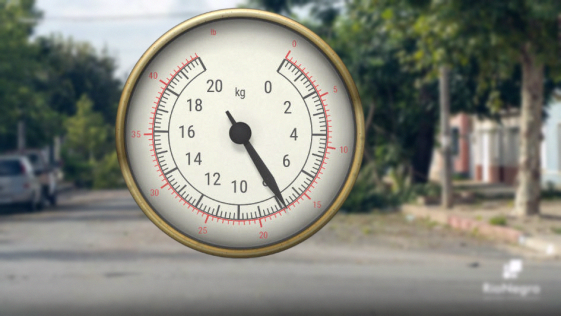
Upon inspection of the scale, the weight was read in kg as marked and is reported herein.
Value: 7.8 kg
